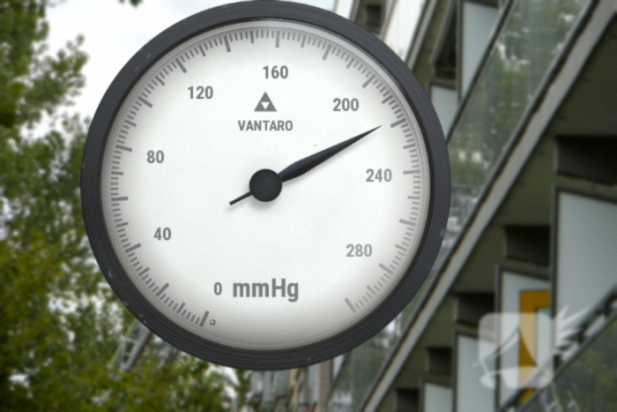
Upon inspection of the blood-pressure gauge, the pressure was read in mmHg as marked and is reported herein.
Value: 218 mmHg
